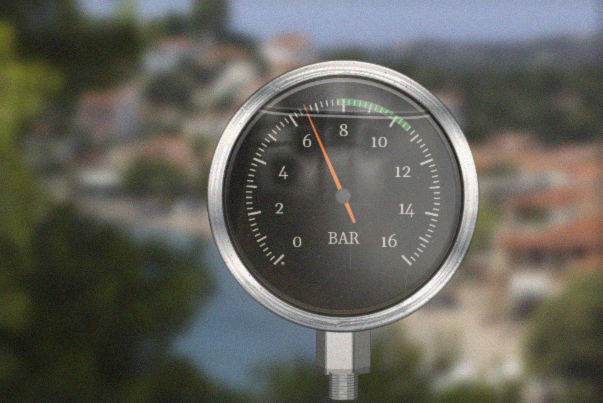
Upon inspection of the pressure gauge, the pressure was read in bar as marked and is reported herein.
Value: 6.6 bar
